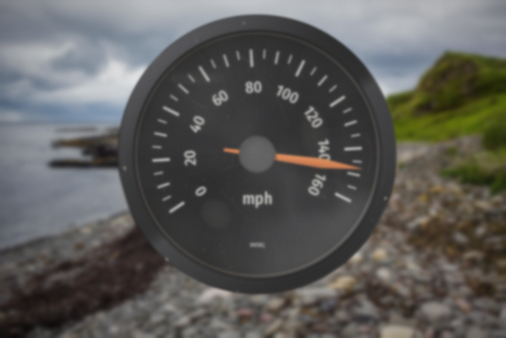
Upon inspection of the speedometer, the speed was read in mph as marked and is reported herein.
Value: 147.5 mph
